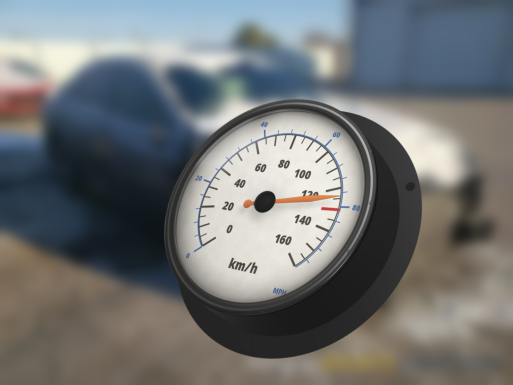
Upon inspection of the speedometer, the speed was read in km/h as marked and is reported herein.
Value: 125 km/h
